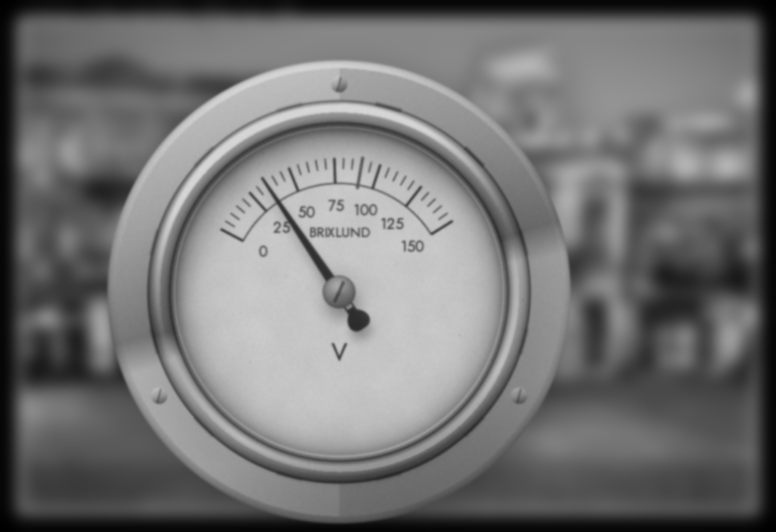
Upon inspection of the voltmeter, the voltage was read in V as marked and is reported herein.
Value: 35 V
